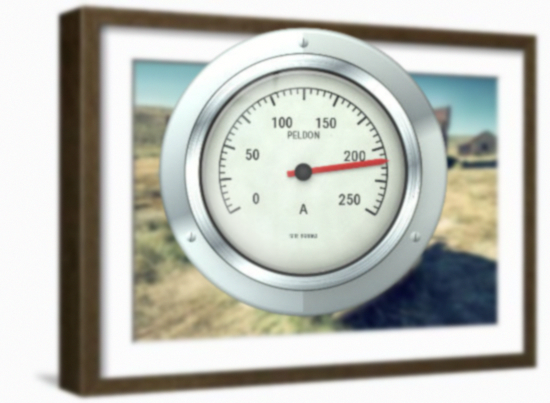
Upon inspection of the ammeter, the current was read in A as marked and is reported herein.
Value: 210 A
